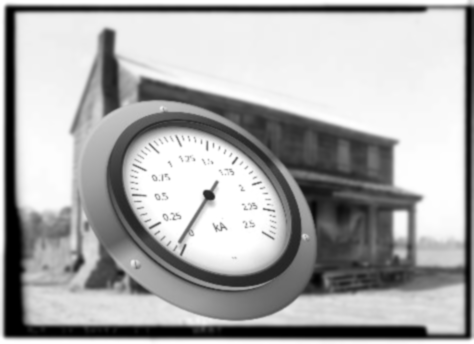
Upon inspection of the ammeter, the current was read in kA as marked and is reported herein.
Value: 0.05 kA
